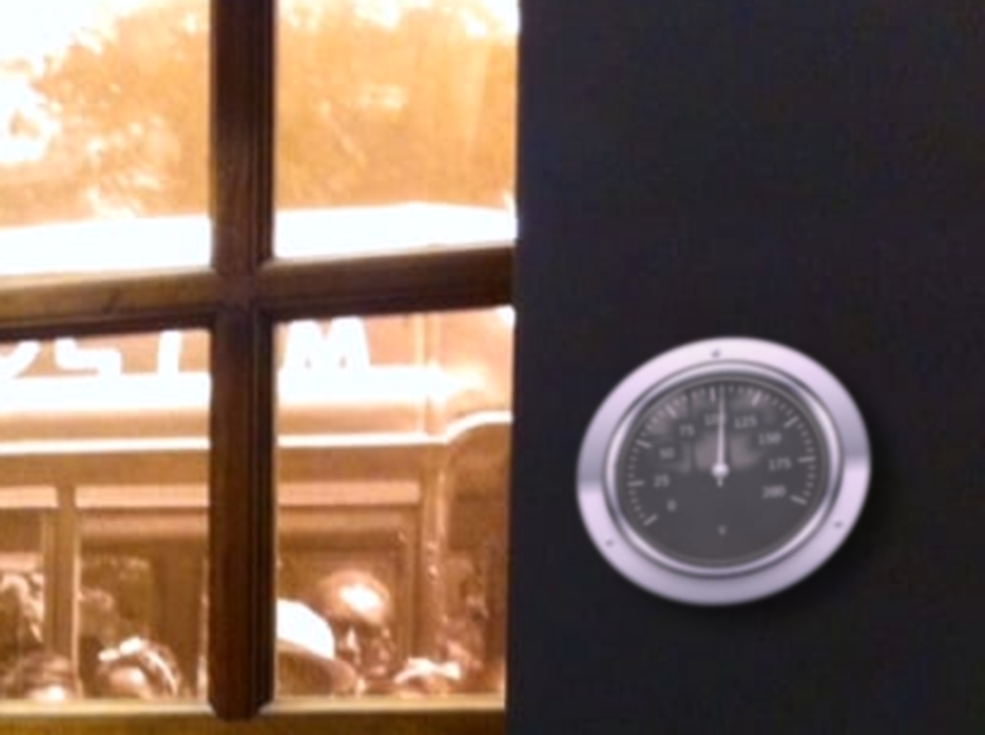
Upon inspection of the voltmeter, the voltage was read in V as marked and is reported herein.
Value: 105 V
